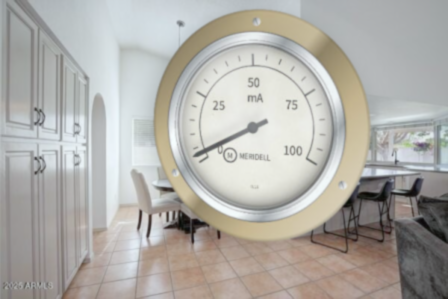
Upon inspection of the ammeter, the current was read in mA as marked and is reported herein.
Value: 2.5 mA
